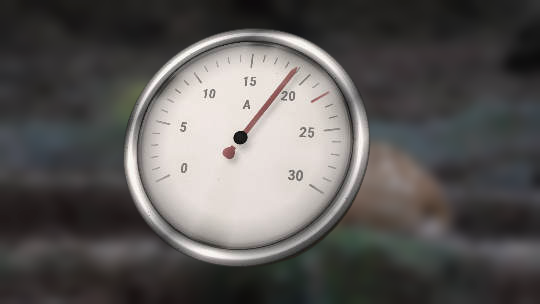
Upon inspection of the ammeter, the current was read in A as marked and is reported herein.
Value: 19 A
